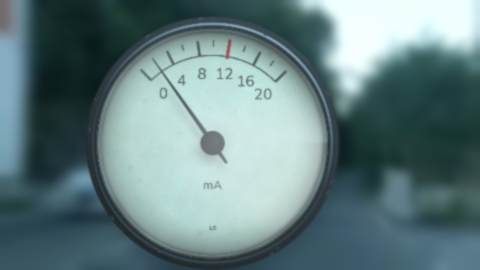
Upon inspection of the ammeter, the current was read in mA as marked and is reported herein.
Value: 2 mA
